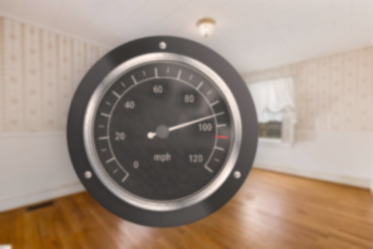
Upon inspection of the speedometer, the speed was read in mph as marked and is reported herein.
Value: 95 mph
